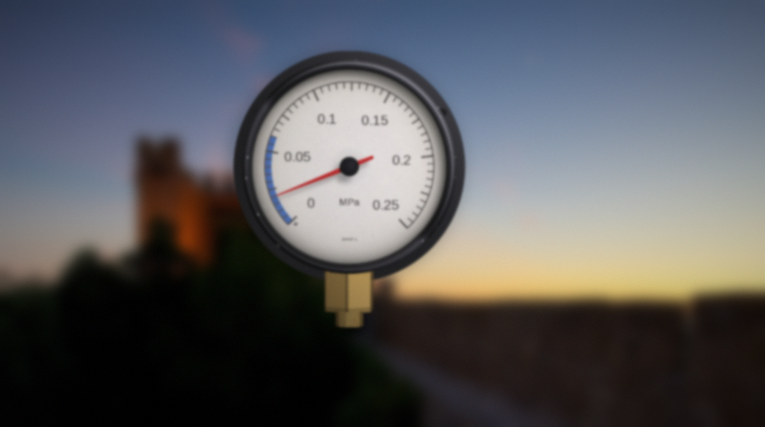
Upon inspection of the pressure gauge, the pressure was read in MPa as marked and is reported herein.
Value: 0.02 MPa
